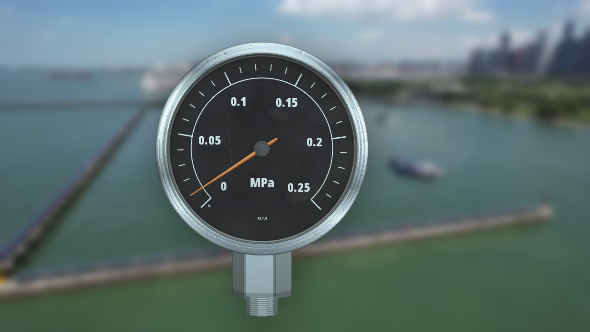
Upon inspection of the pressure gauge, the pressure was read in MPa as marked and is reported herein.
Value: 0.01 MPa
